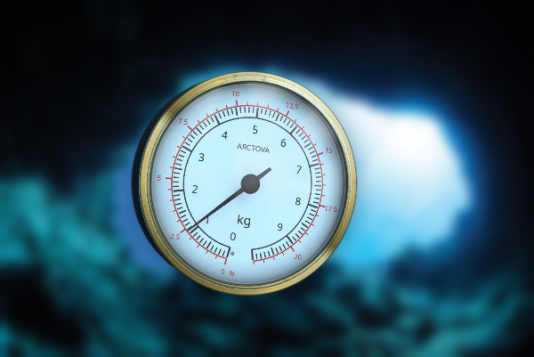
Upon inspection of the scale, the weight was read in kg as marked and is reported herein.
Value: 1.1 kg
